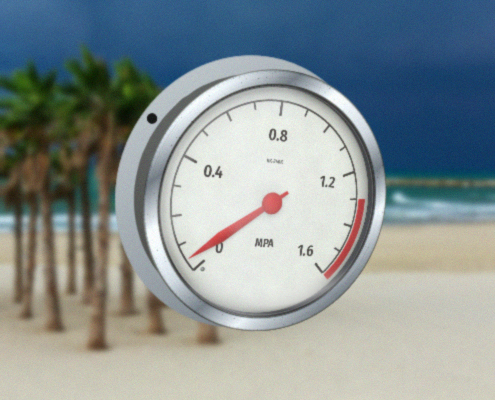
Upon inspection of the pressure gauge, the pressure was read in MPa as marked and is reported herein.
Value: 0.05 MPa
